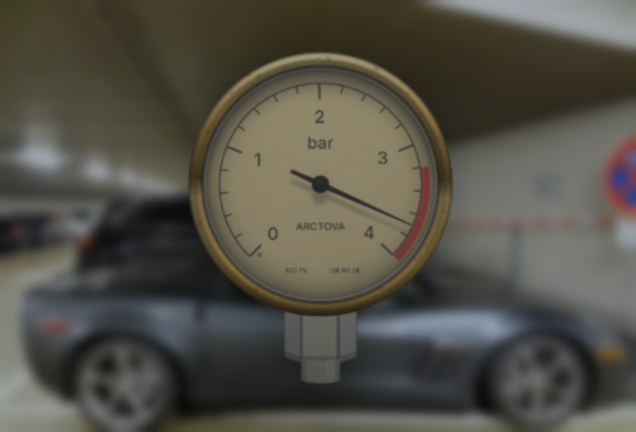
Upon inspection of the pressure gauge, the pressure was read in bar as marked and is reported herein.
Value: 3.7 bar
